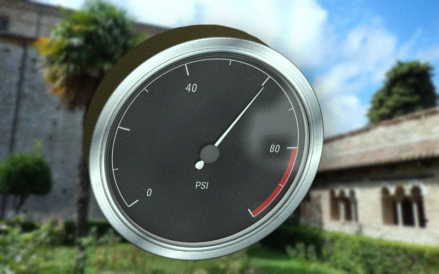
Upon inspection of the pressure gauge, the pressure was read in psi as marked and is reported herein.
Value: 60 psi
